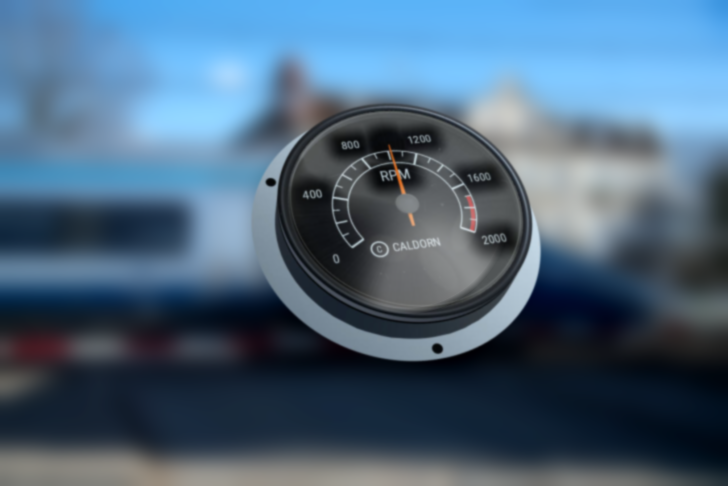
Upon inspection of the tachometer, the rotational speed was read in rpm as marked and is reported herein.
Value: 1000 rpm
